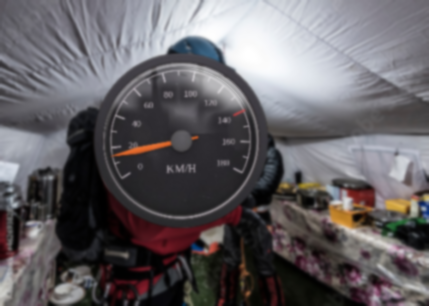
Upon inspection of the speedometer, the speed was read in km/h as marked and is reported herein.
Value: 15 km/h
